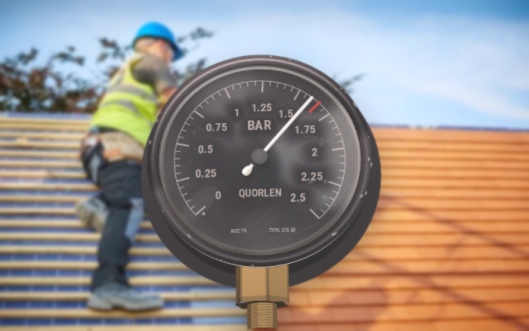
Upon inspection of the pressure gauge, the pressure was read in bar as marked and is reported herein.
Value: 1.6 bar
